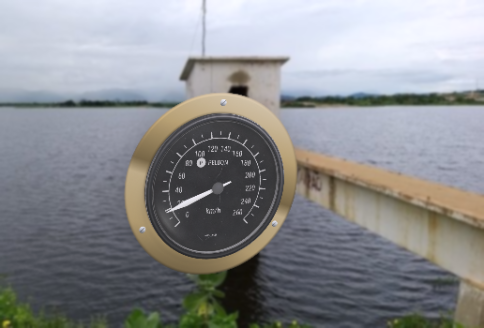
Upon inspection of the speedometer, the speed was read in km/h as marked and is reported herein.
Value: 20 km/h
